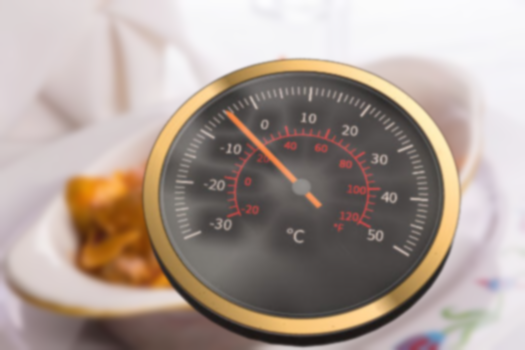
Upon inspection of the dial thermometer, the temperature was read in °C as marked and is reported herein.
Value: -5 °C
